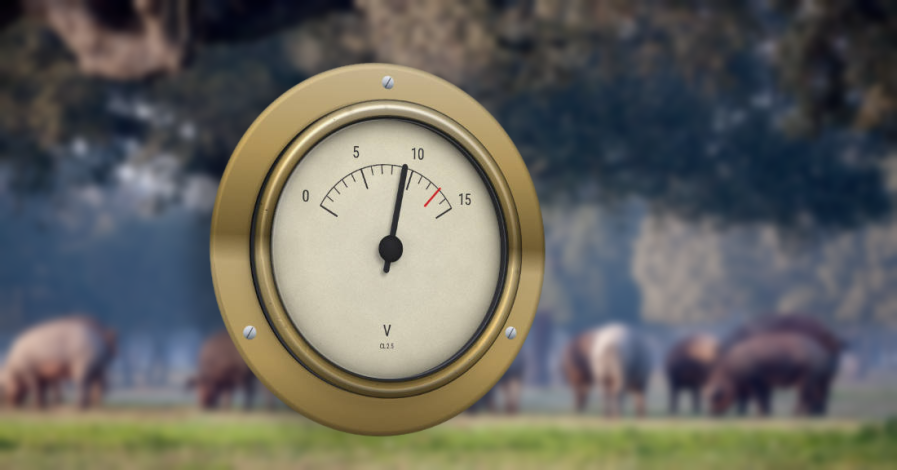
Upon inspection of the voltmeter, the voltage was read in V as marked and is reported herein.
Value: 9 V
